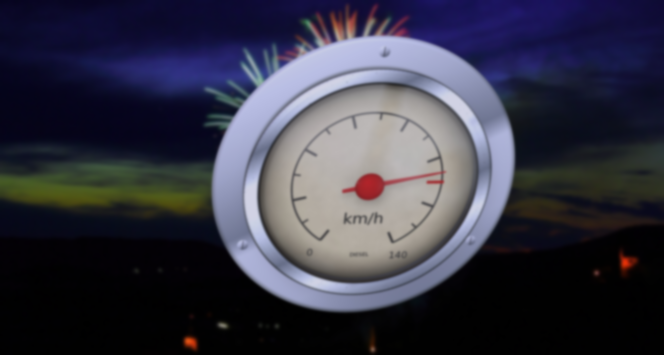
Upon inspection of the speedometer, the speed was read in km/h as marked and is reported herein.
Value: 105 km/h
